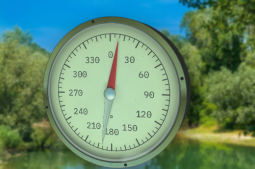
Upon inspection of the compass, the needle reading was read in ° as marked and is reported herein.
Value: 10 °
